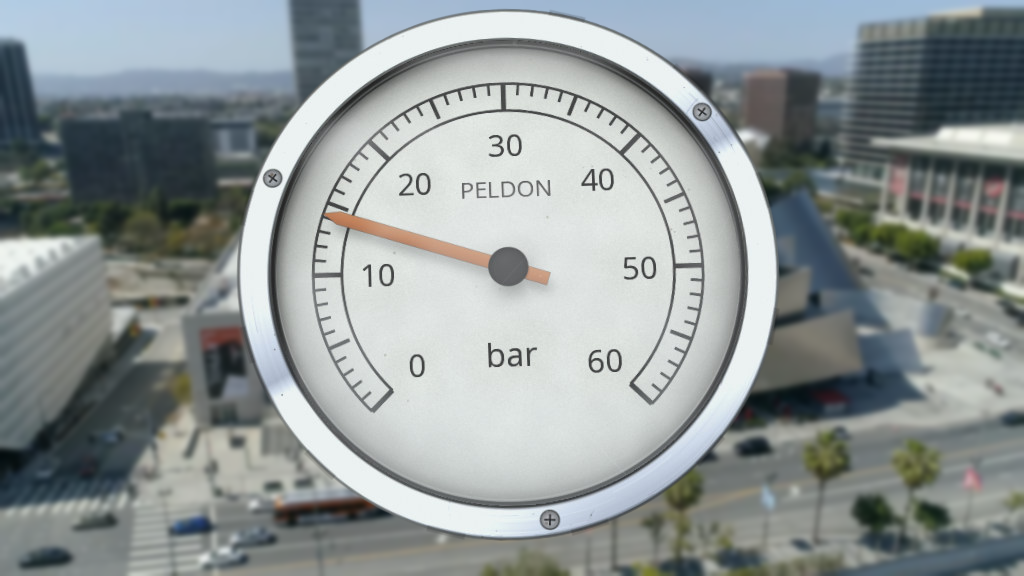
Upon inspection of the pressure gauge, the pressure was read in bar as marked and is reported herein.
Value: 14 bar
